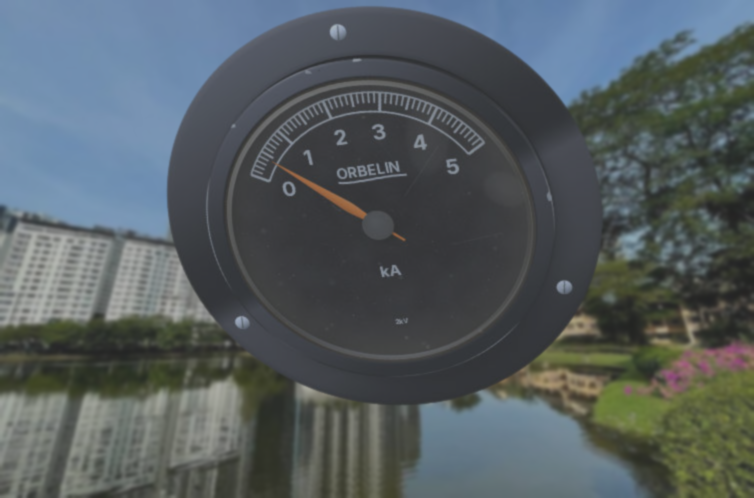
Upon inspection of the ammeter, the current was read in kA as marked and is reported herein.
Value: 0.5 kA
